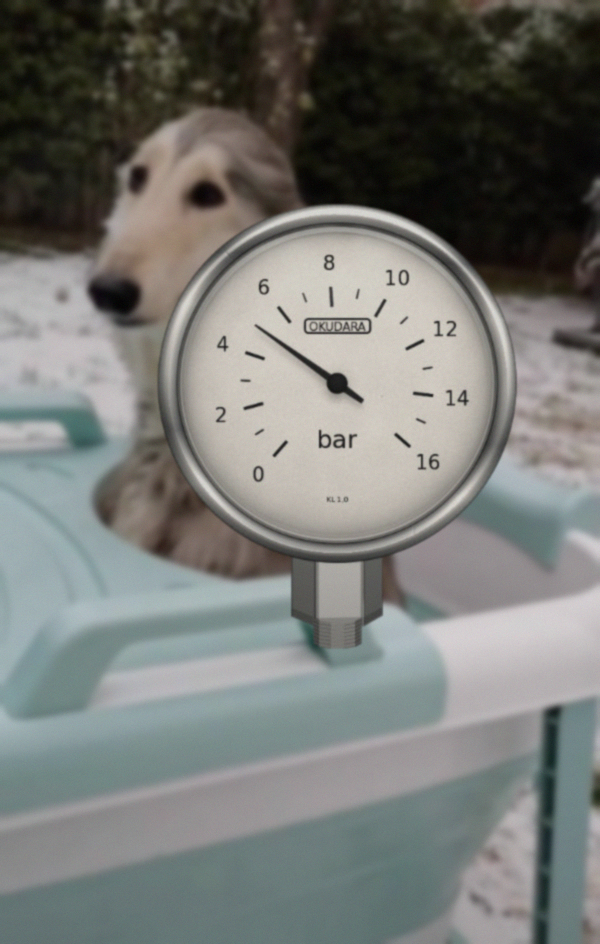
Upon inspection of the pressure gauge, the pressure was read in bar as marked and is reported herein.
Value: 5 bar
